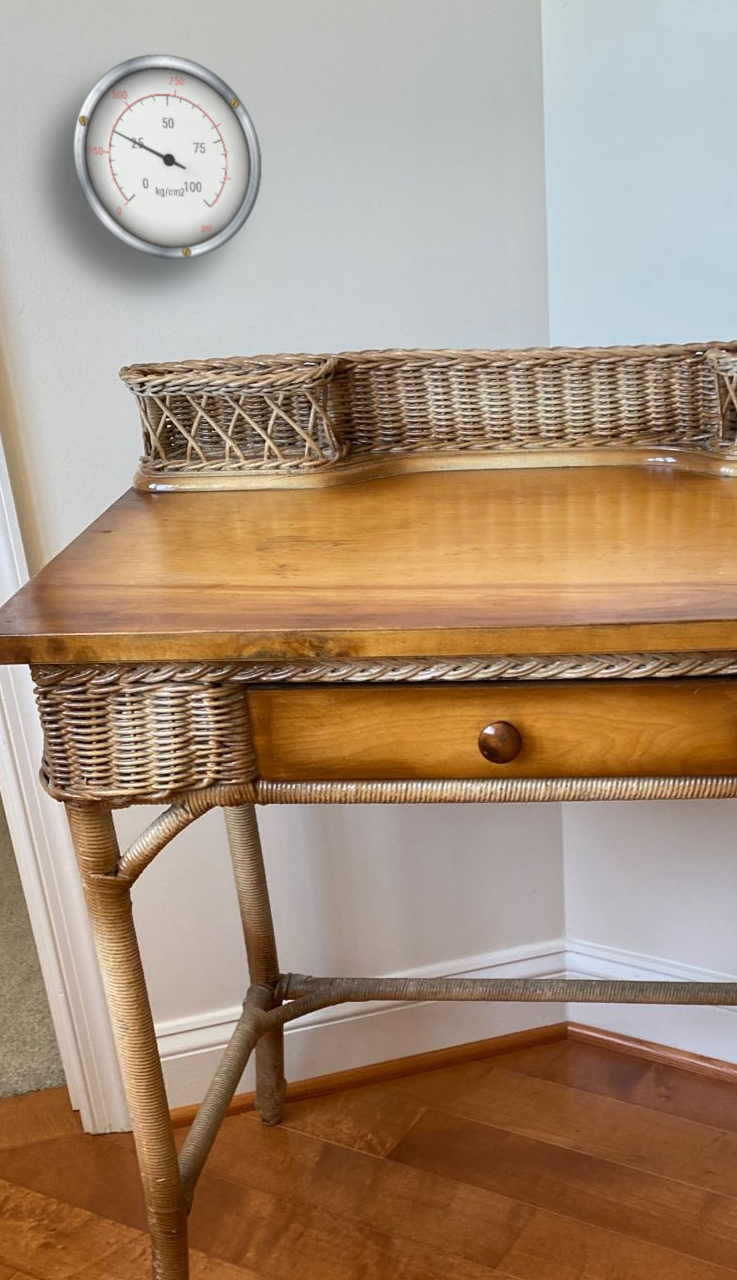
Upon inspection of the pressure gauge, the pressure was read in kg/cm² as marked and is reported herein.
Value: 25 kg/cm²
